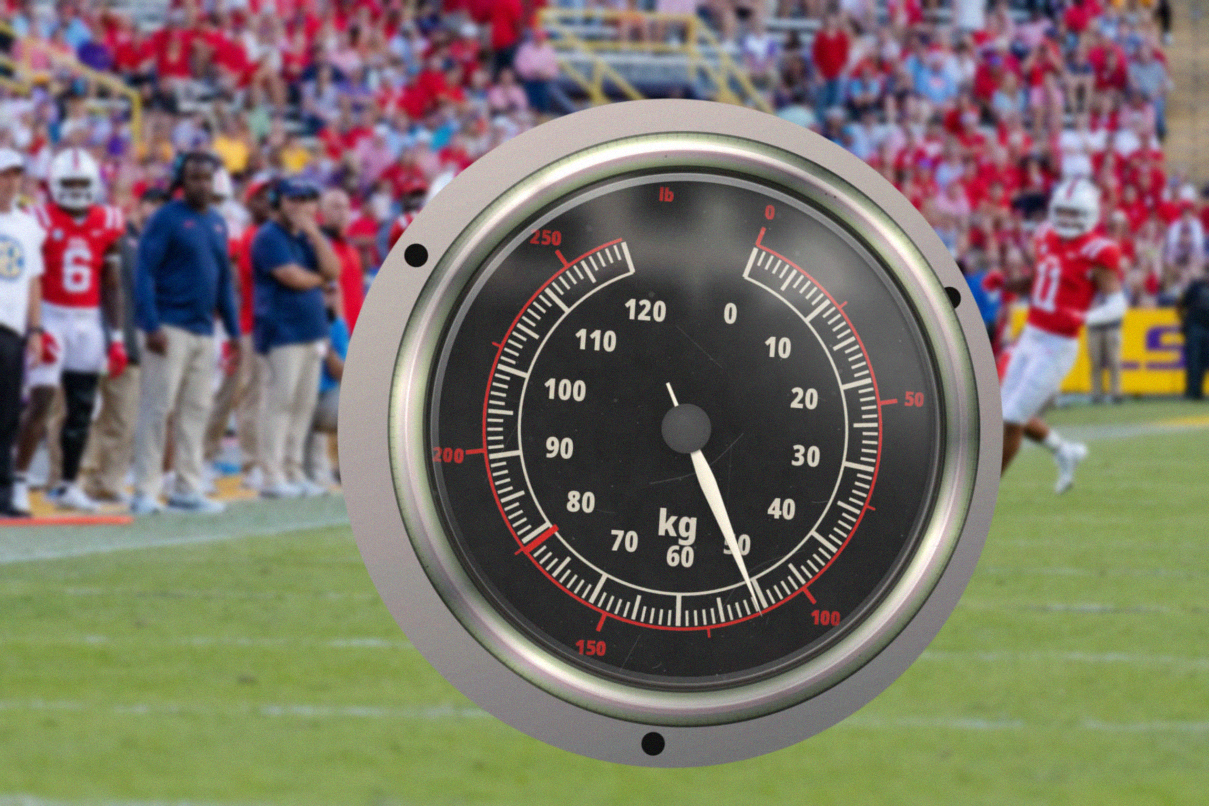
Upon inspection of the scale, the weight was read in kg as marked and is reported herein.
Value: 51 kg
